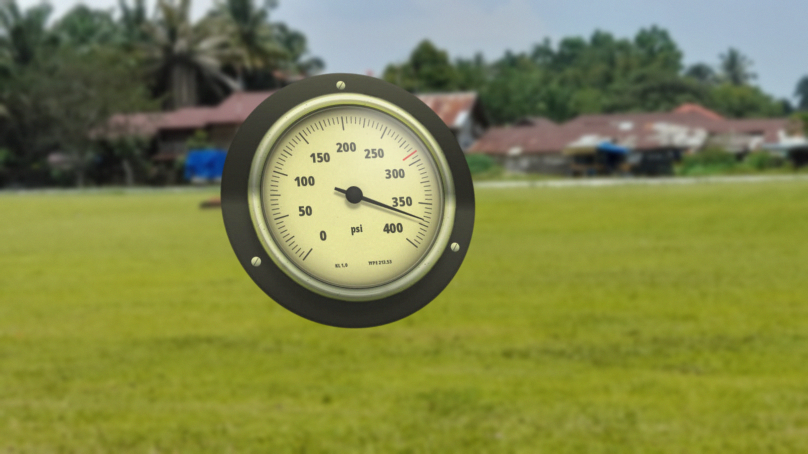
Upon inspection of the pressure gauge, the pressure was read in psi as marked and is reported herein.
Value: 370 psi
